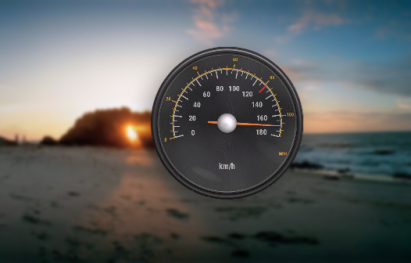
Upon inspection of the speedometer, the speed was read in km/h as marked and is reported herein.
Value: 170 km/h
